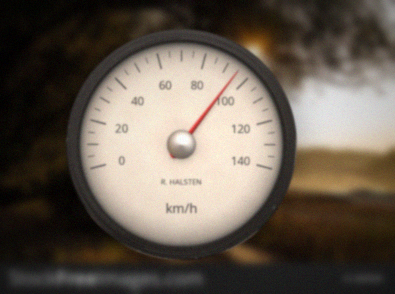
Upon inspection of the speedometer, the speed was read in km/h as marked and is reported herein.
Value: 95 km/h
